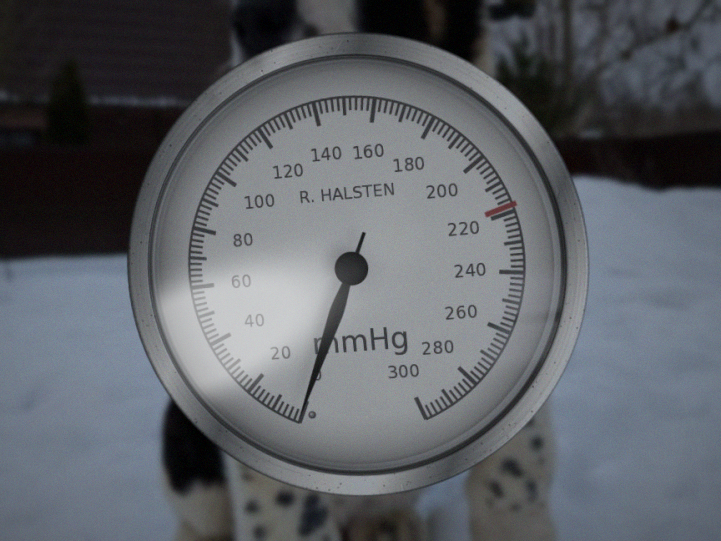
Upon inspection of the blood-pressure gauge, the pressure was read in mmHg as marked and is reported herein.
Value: 0 mmHg
